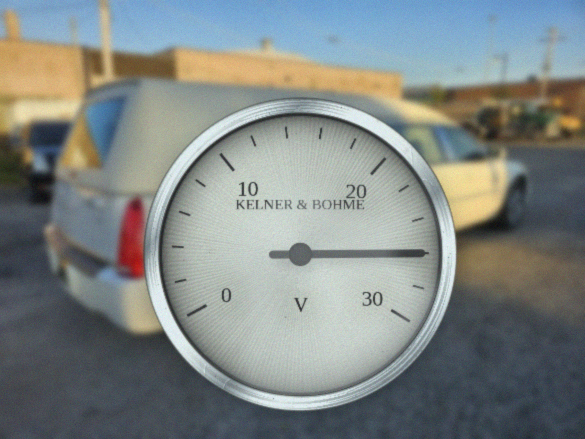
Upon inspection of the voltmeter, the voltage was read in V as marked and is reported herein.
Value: 26 V
